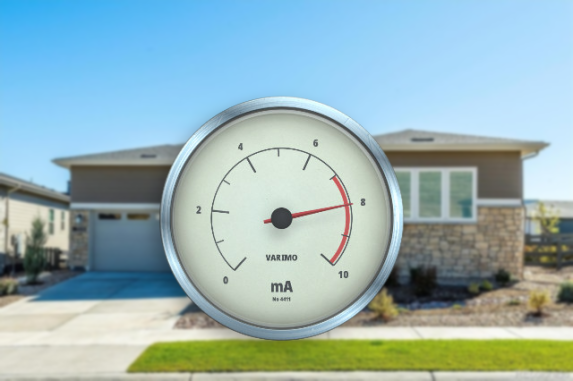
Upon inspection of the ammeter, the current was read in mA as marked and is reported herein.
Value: 8 mA
